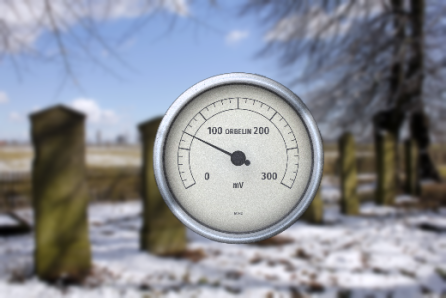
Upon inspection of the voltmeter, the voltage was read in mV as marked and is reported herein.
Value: 70 mV
